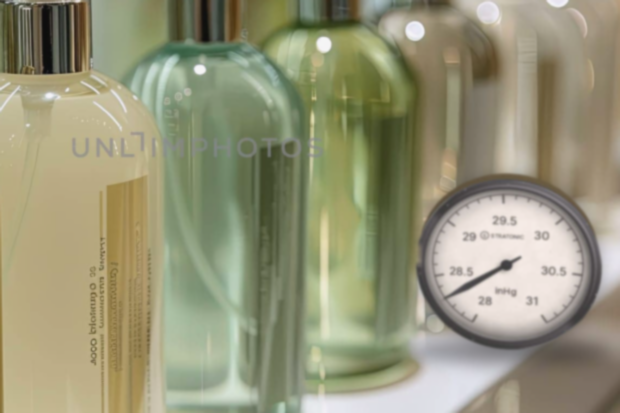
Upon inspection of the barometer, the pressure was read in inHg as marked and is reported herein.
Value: 28.3 inHg
